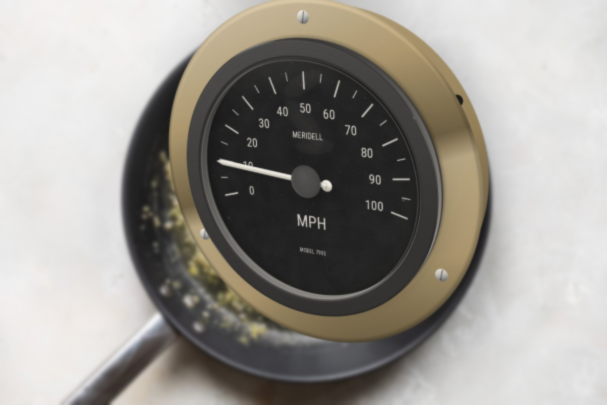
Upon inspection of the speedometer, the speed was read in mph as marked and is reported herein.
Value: 10 mph
